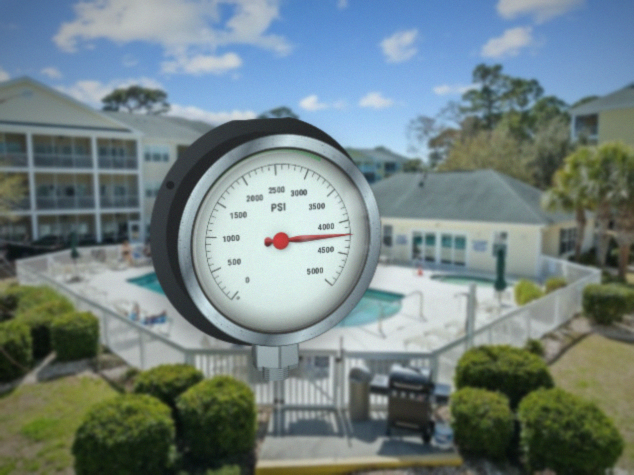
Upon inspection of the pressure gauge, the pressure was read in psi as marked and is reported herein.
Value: 4200 psi
